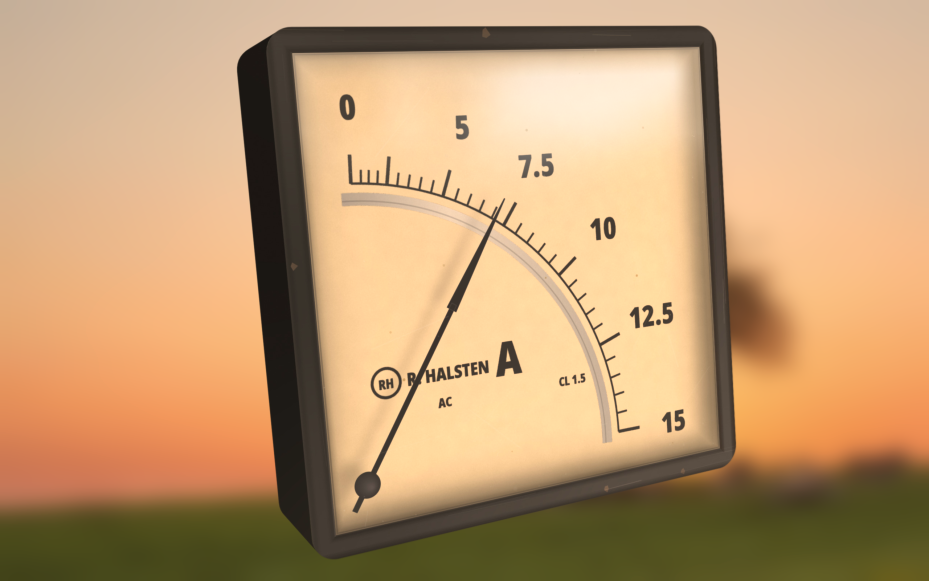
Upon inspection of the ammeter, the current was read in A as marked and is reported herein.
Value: 7 A
